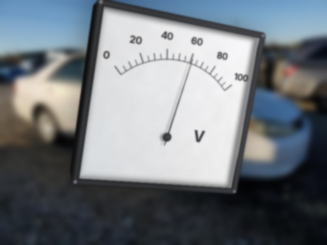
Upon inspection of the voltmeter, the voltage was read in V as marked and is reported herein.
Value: 60 V
